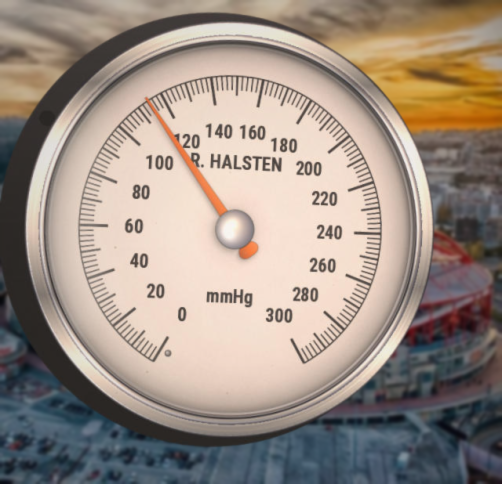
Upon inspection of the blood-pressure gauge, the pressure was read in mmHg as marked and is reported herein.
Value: 114 mmHg
